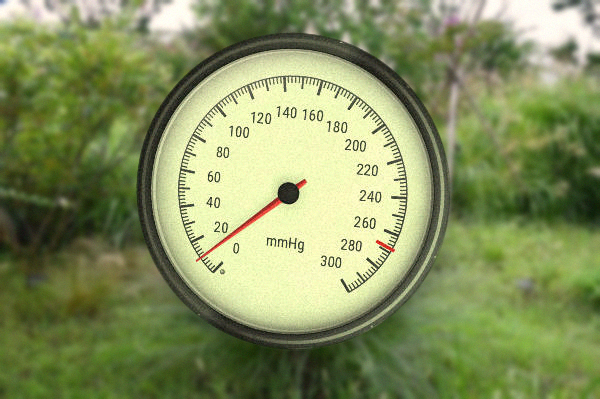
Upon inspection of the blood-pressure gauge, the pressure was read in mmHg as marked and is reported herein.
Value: 10 mmHg
